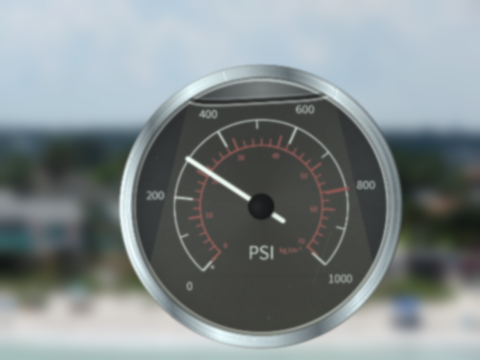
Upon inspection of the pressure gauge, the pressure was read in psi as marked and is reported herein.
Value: 300 psi
